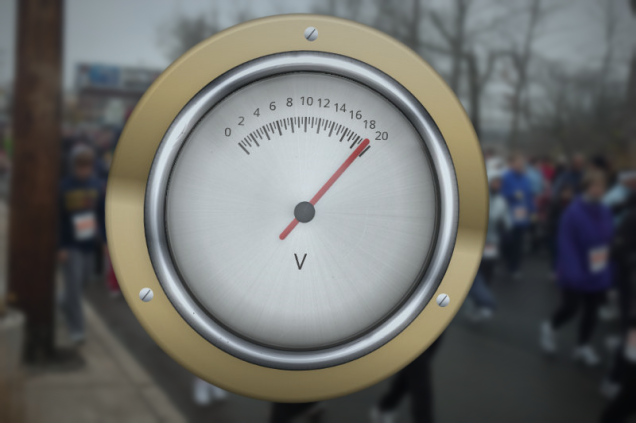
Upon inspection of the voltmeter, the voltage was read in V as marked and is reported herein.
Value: 19 V
